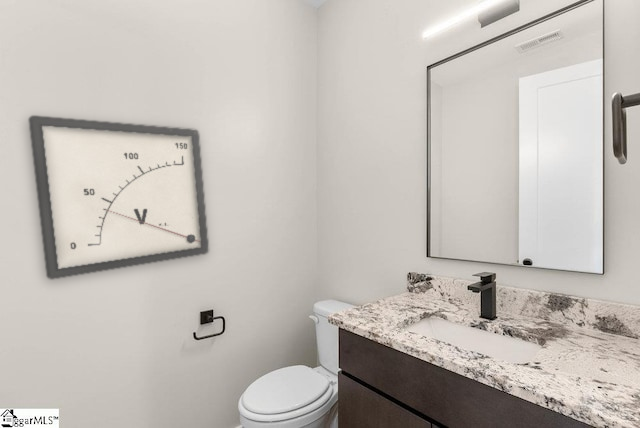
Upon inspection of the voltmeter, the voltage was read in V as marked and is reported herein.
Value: 40 V
